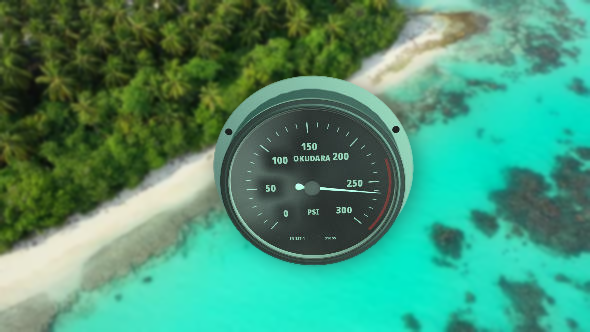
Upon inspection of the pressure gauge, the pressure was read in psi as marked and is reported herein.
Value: 260 psi
